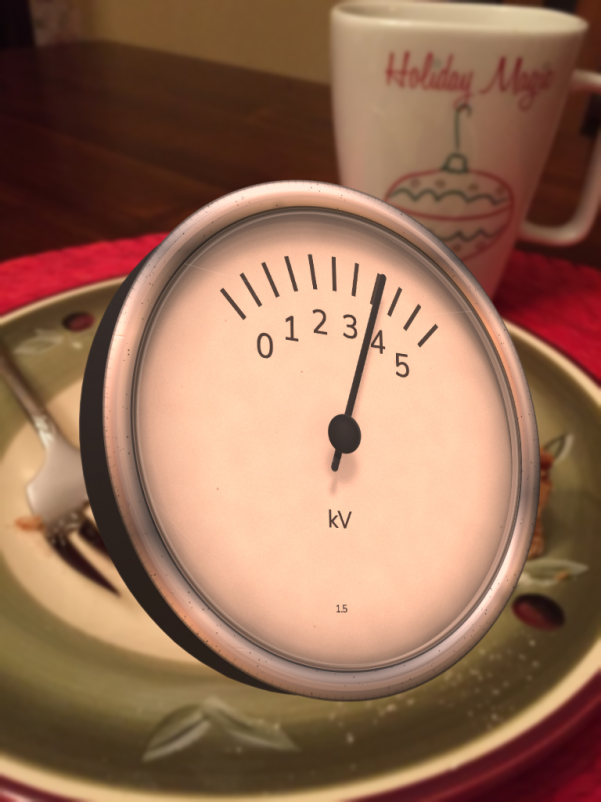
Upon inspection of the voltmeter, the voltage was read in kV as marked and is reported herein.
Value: 3.5 kV
